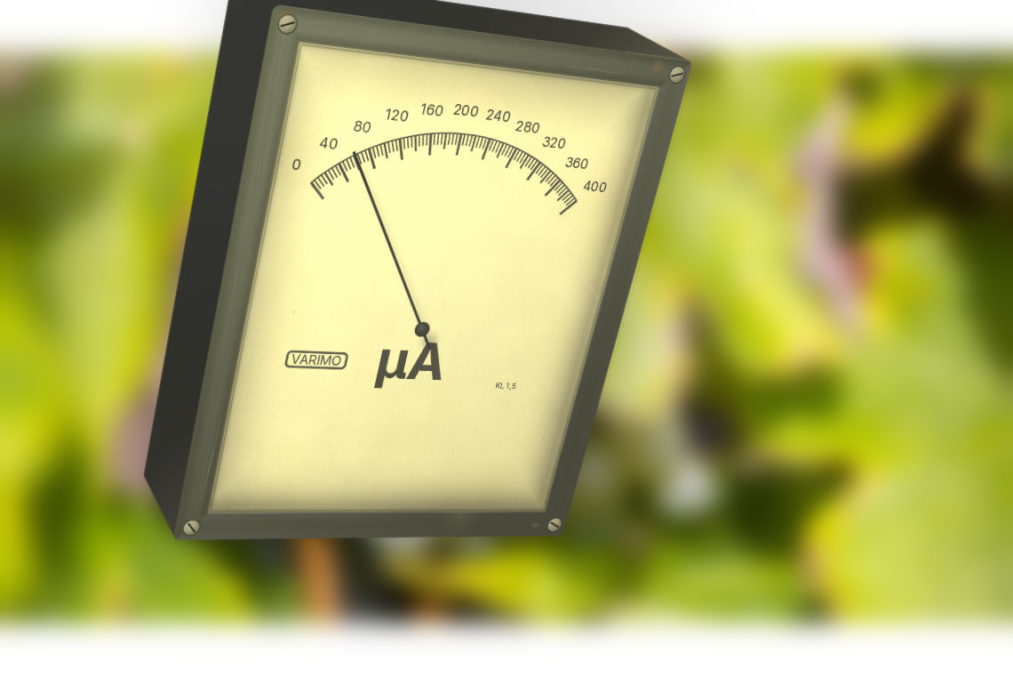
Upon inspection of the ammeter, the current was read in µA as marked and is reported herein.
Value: 60 µA
